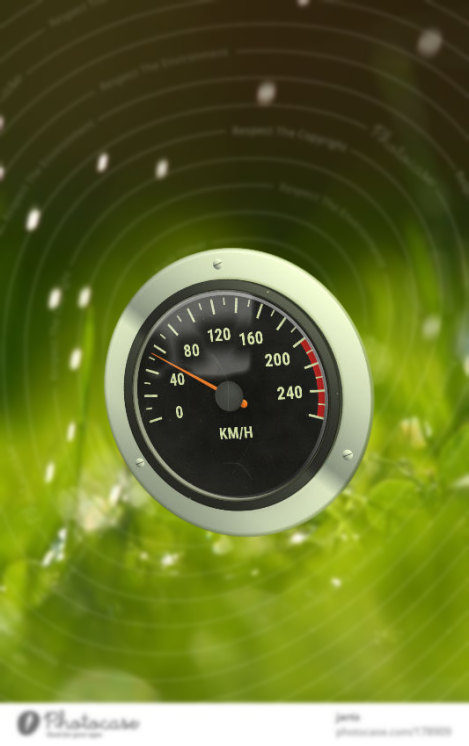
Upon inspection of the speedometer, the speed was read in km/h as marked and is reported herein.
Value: 55 km/h
